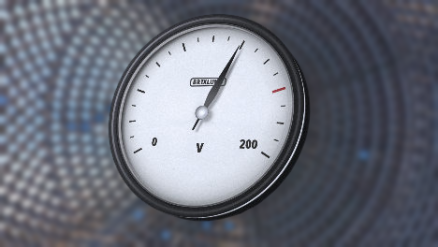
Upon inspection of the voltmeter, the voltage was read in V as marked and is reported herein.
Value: 120 V
